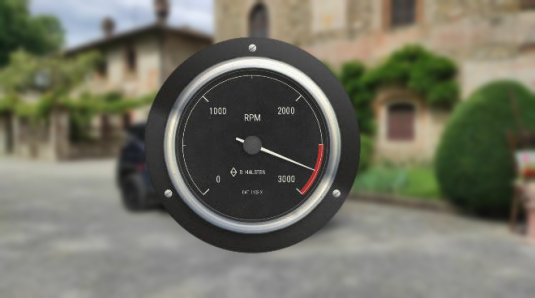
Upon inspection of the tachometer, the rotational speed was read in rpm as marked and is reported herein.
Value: 2750 rpm
